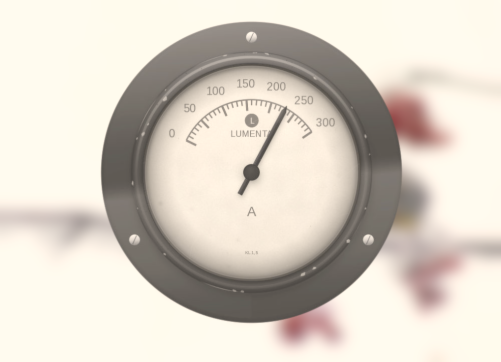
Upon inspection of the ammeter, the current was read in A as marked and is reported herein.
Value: 230 A
